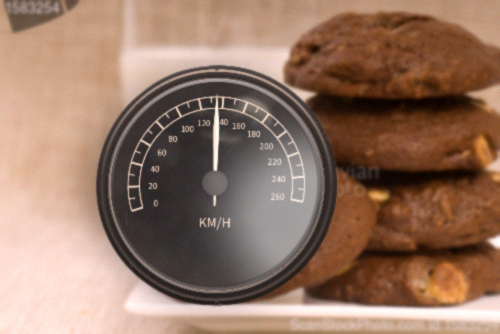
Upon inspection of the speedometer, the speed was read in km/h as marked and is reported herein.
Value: 135 km/h
